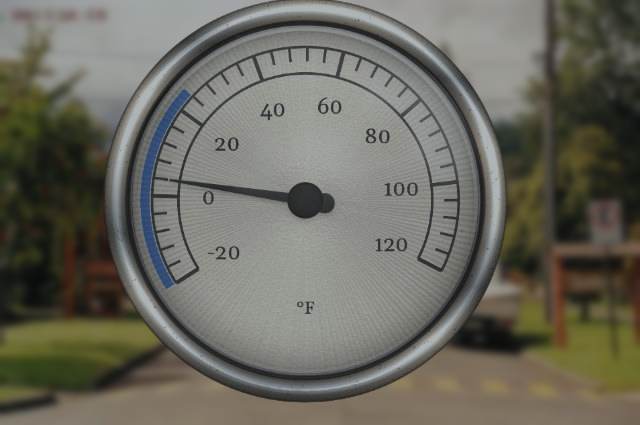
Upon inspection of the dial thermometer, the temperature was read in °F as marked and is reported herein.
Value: 4 °F
